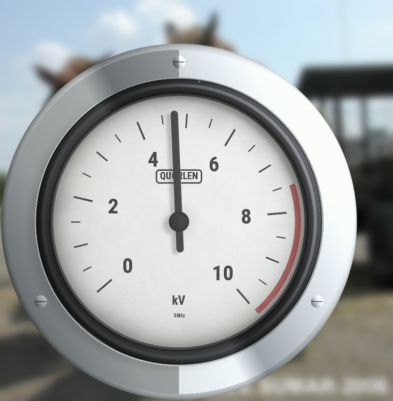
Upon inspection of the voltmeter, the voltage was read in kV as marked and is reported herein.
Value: 4.75 kV
